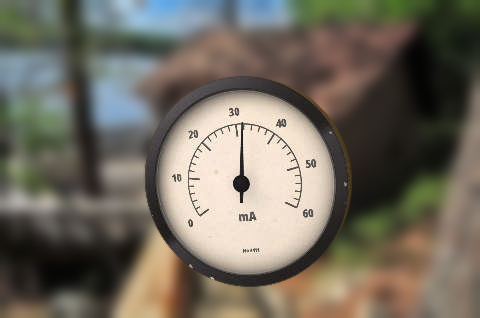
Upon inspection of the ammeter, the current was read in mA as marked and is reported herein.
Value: 32 mA
